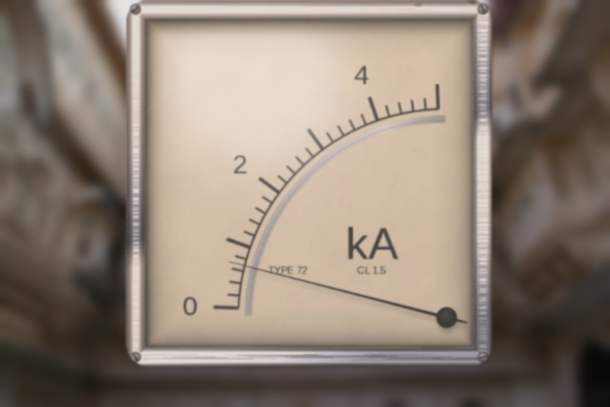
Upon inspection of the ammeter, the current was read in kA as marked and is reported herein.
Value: 0.7 kA
